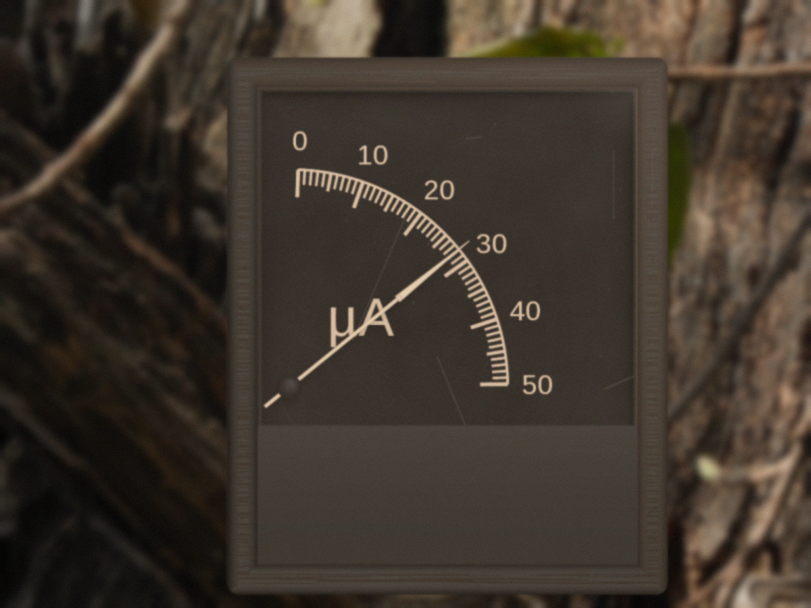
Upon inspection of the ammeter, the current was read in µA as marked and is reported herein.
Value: 28 µA
